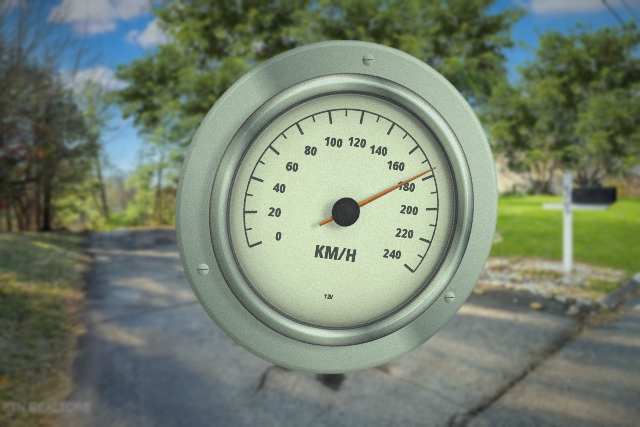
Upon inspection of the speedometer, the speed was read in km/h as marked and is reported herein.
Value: 175 km/h
